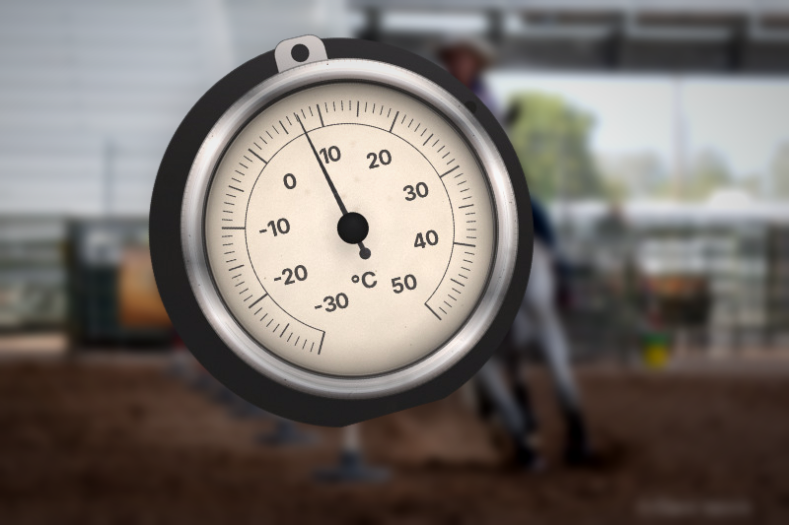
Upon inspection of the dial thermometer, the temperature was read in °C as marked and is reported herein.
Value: 7 °C
